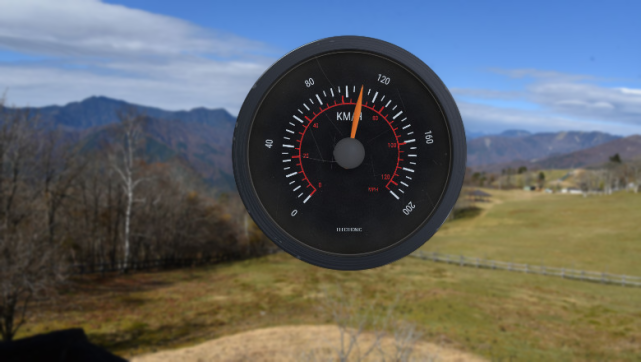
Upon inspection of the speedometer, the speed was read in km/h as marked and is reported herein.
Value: 110 km/h
